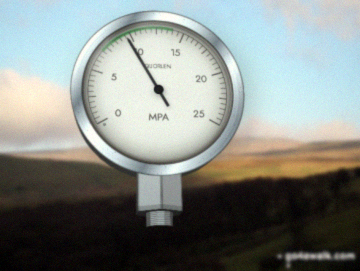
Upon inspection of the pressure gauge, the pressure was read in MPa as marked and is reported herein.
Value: 9.5 MPa
